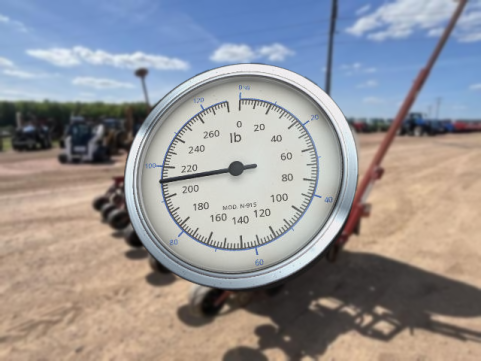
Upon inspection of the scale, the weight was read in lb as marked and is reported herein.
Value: 210 lb
